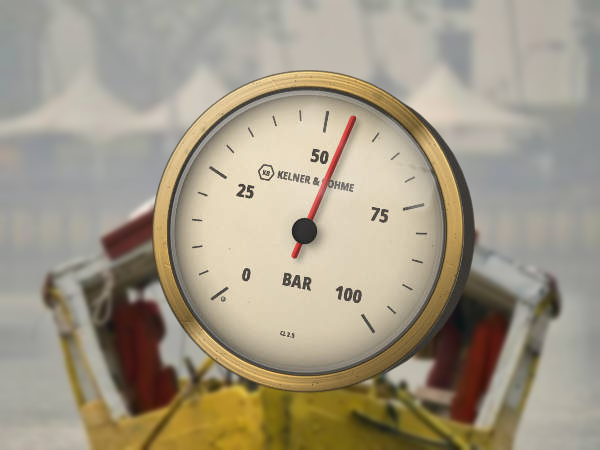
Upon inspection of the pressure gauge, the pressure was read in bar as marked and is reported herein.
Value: 55 bar
